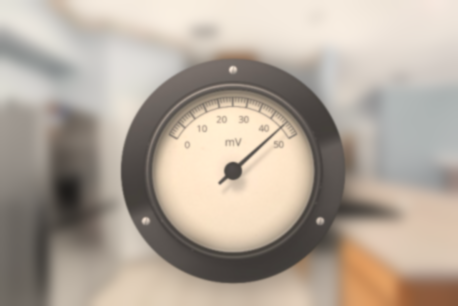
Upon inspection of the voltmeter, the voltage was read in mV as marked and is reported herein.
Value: 45 mV
